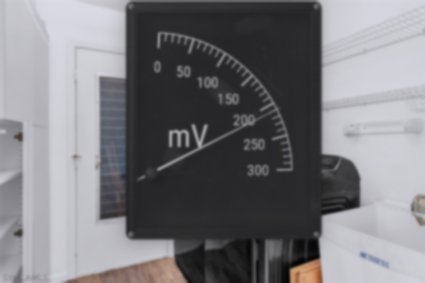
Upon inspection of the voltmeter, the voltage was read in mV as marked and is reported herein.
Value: 210 mV
